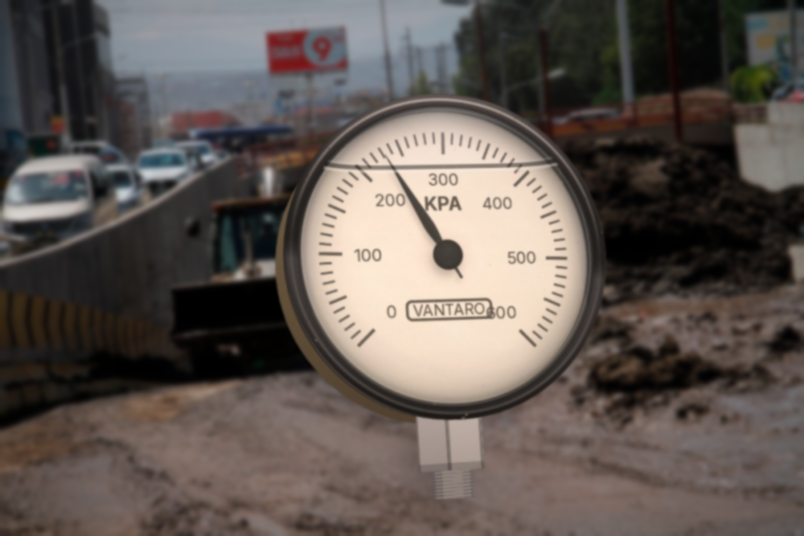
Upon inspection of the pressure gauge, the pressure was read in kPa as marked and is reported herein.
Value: 230 kPa
